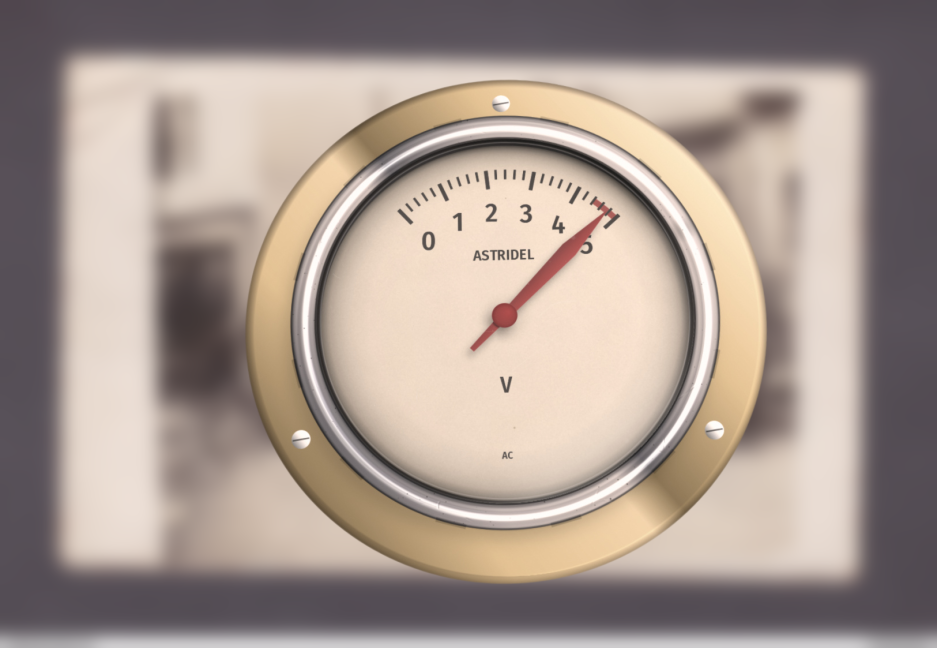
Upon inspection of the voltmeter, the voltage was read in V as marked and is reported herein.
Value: 4.8 V
